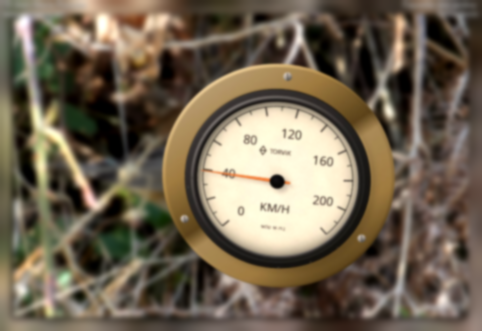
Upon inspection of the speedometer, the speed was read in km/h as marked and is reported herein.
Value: 40 km/h
